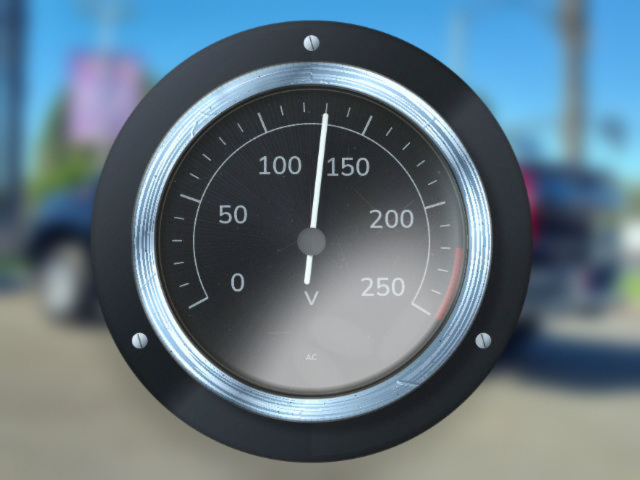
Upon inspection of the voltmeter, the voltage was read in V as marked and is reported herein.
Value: 130 V
